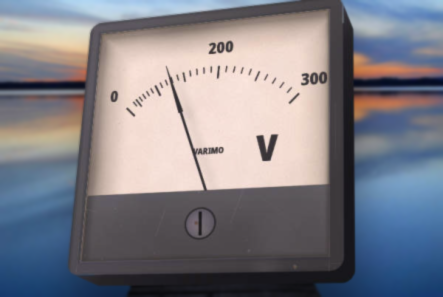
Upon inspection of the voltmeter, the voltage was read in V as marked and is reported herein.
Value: 130 V
